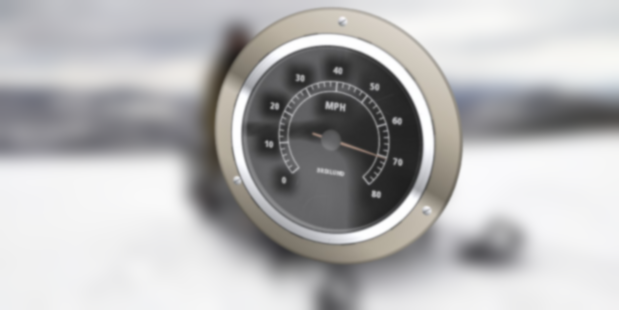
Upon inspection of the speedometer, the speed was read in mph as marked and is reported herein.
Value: 70 mph
